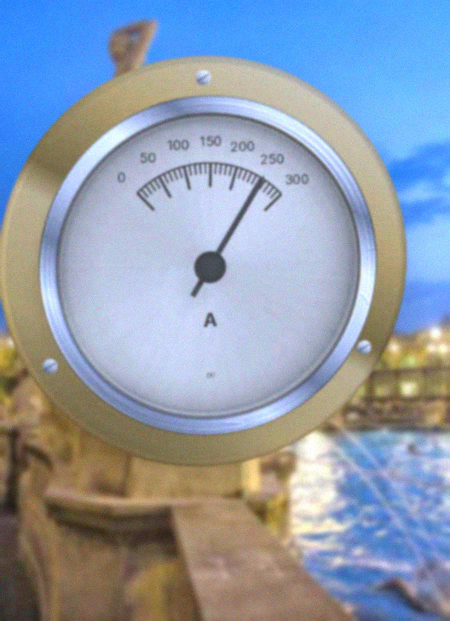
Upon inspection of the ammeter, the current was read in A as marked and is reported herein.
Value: 250 A
